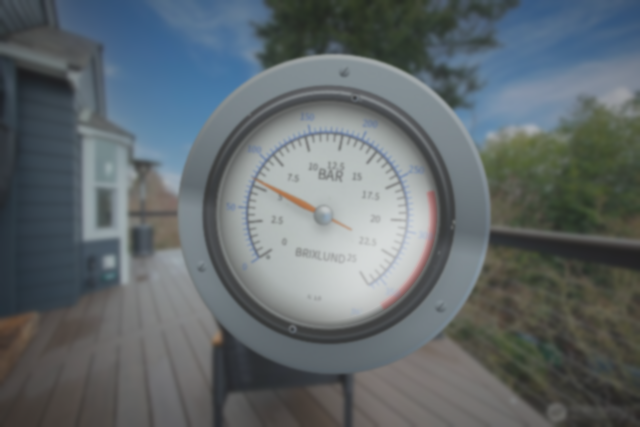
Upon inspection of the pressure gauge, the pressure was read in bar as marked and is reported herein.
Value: 5.5 bar
